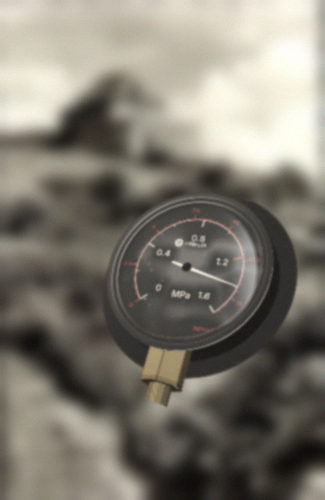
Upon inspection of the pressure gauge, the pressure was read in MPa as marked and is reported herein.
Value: 1.4 MPa
